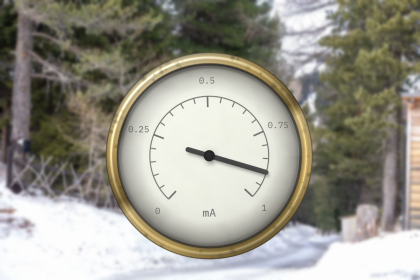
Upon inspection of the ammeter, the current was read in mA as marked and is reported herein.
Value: 0.9 mA
